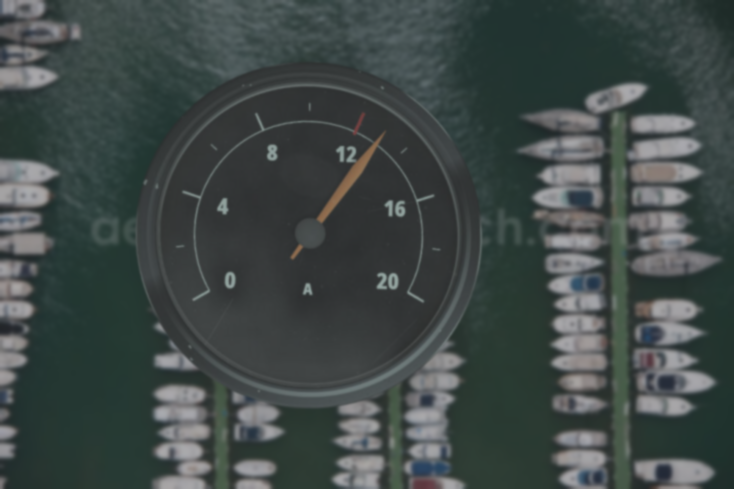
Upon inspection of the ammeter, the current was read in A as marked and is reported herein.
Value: 13 A
